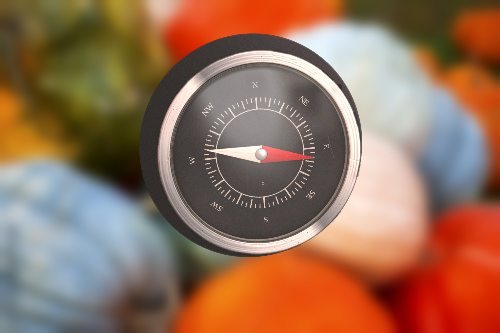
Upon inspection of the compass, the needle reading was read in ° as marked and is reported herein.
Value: 100 °
